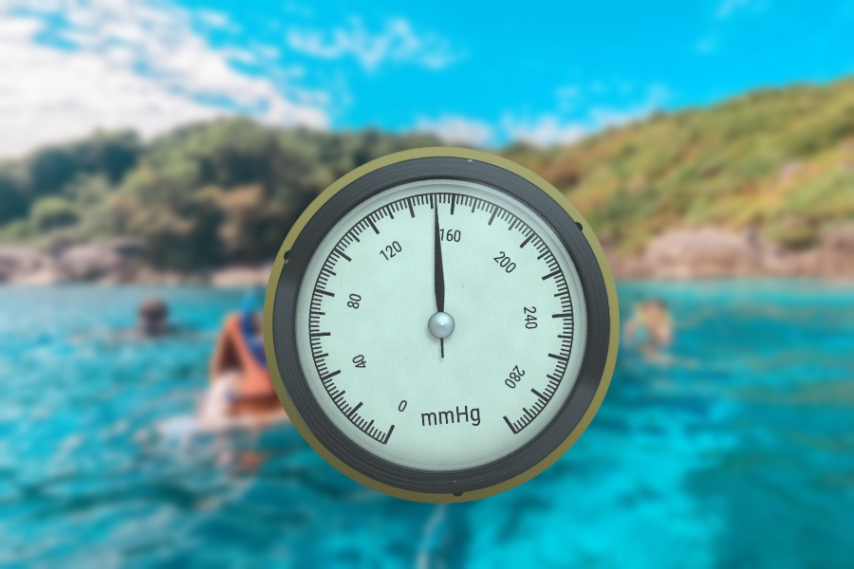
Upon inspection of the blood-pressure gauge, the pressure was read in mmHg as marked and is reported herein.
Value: 152 mmHg
